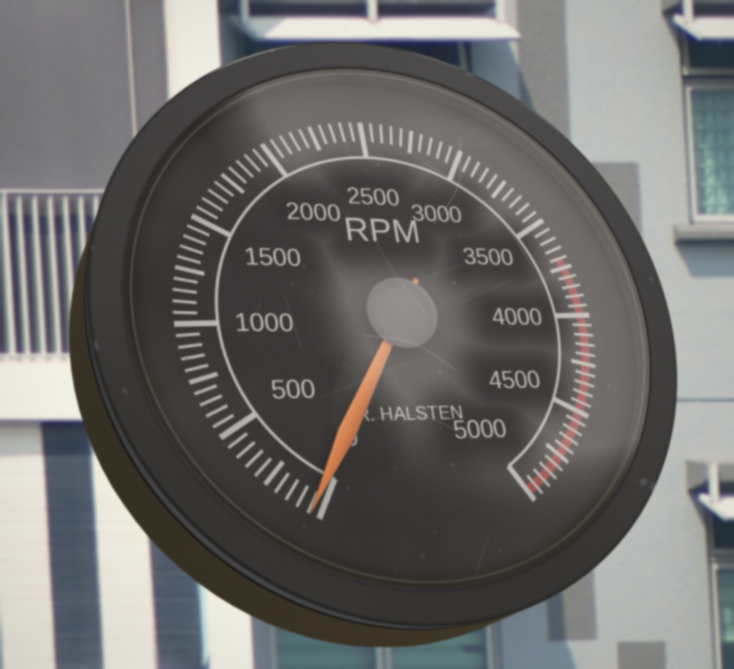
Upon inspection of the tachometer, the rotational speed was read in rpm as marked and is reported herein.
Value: 50 rpm
